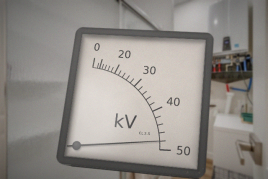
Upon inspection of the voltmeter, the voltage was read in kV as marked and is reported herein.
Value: 48 kV
